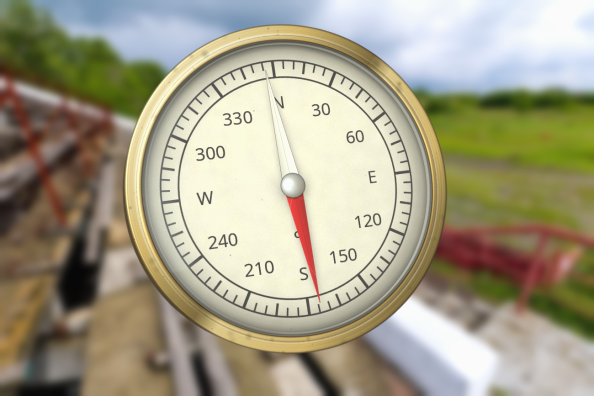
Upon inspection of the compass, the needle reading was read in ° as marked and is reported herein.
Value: 175 °
